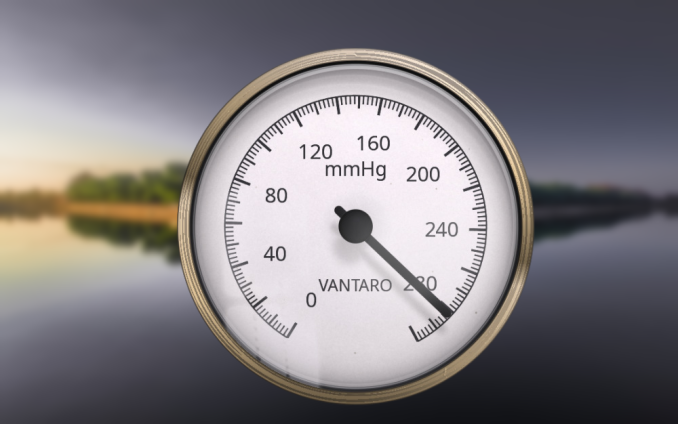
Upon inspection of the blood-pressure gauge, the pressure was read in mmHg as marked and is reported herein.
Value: 282 mmHg
